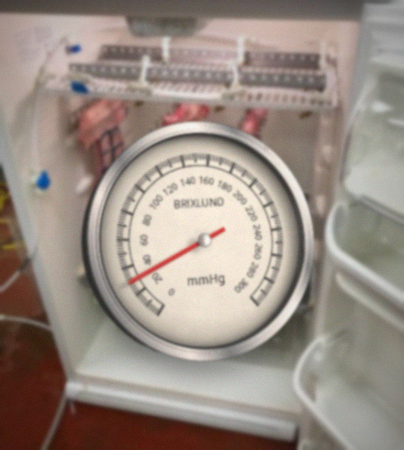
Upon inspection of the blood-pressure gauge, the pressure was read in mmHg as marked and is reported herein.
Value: 30 mmHg
